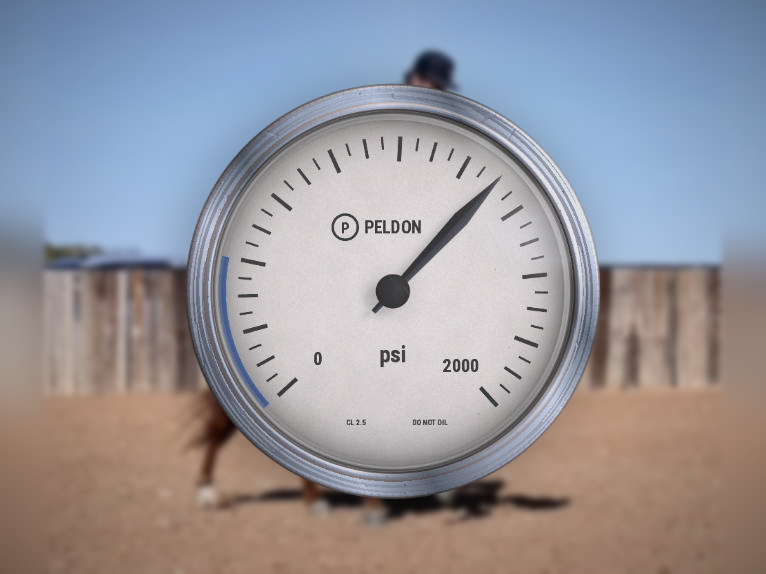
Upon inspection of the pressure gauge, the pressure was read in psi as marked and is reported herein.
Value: 1300 psi
